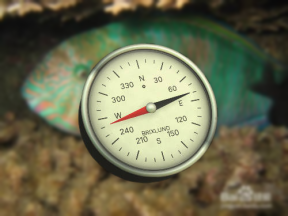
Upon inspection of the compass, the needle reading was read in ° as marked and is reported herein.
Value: 260 °
